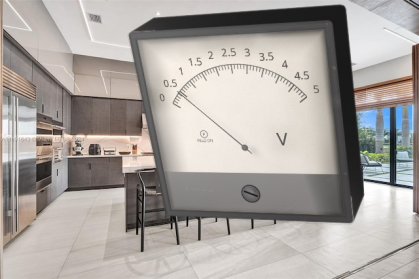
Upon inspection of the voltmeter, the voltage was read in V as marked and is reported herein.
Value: 0.5 V
